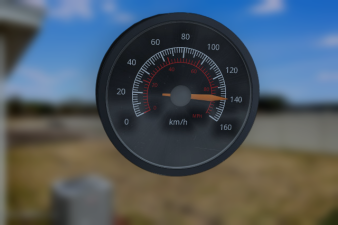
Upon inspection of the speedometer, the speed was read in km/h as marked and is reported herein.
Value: 140 km/h
